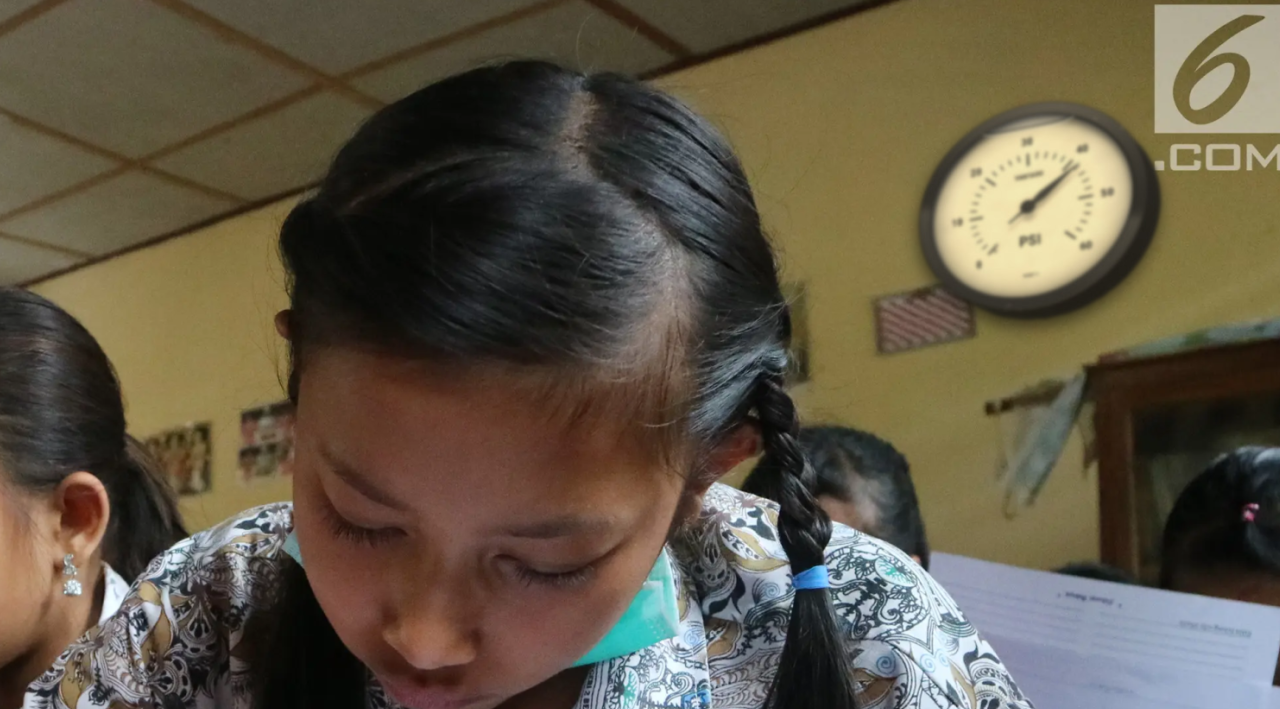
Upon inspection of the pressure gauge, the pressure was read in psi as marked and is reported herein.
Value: 42 psi
